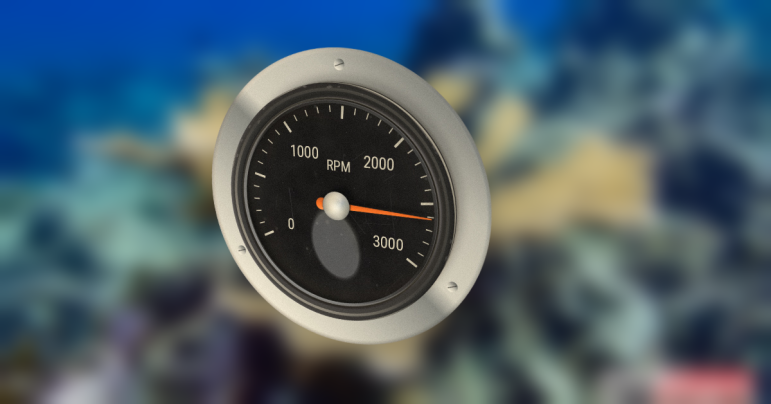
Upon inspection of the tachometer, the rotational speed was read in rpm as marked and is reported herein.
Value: 2600 rpm
